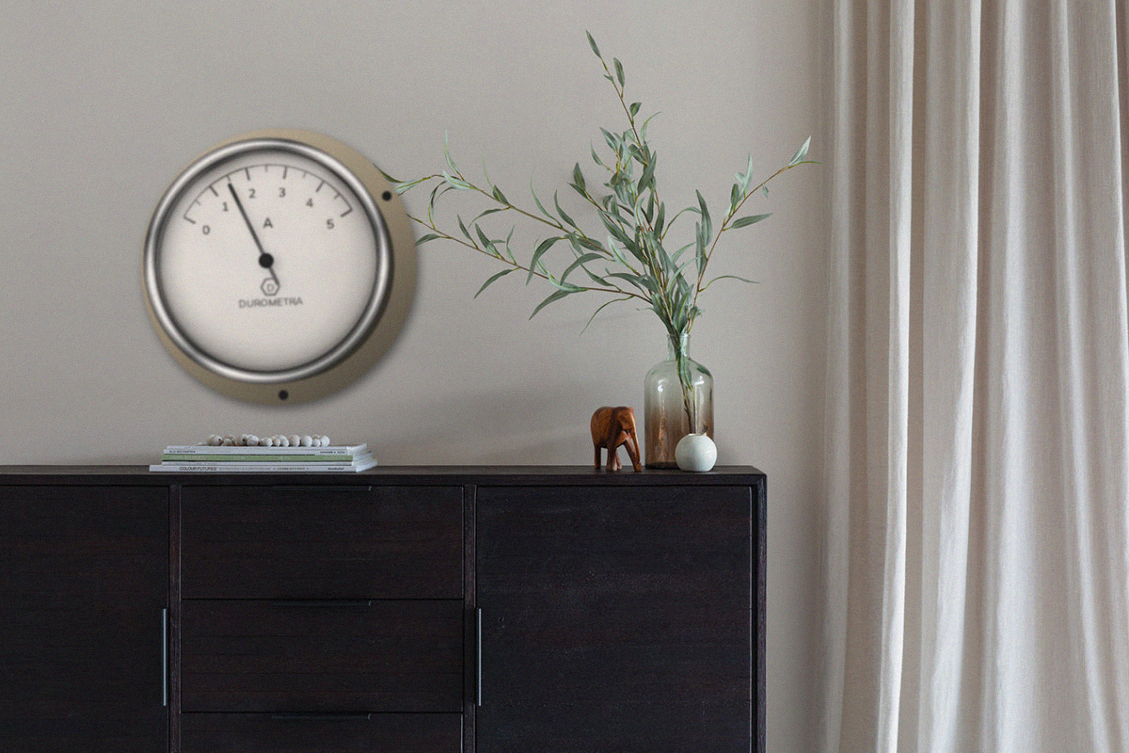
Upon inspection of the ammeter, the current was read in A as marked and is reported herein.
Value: 1.5 A
